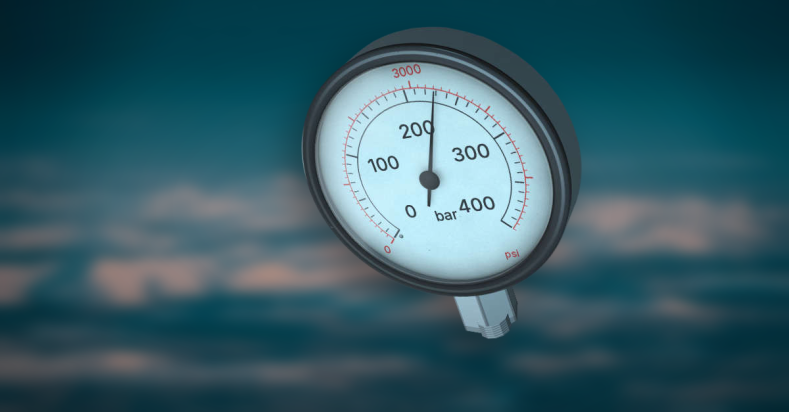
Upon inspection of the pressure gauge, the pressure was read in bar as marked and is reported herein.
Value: 230 bar
